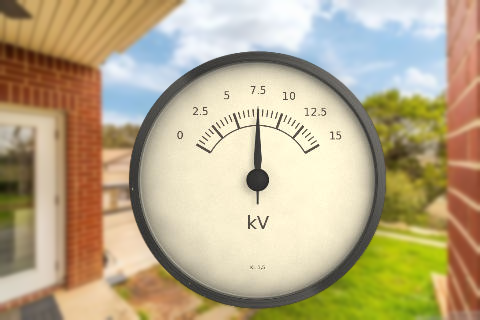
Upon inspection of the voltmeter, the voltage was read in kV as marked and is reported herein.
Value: 7.5 kV
